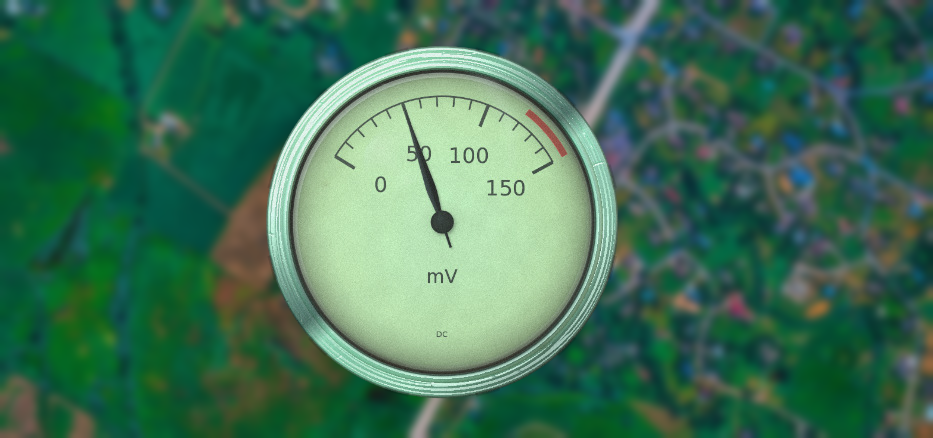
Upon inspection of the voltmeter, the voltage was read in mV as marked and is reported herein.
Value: 50 mV
